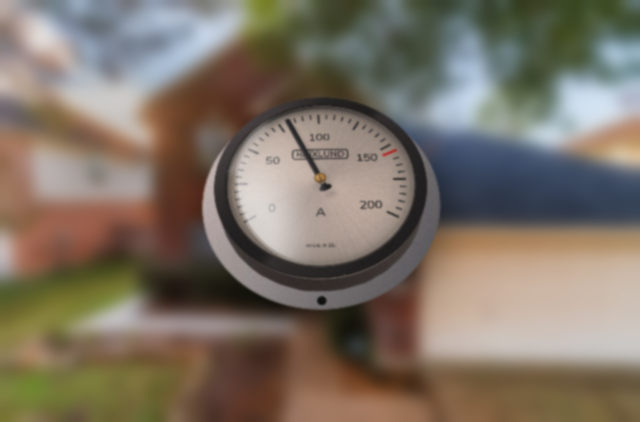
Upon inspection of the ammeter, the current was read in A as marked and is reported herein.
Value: 80 A
